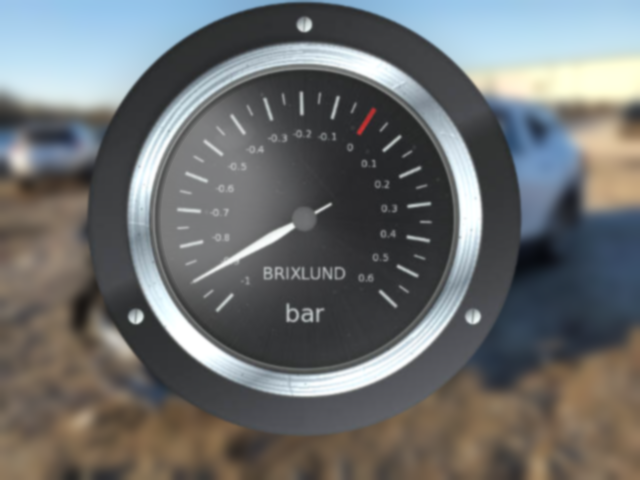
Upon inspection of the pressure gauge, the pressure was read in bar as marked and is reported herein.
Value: -0.9 bar
